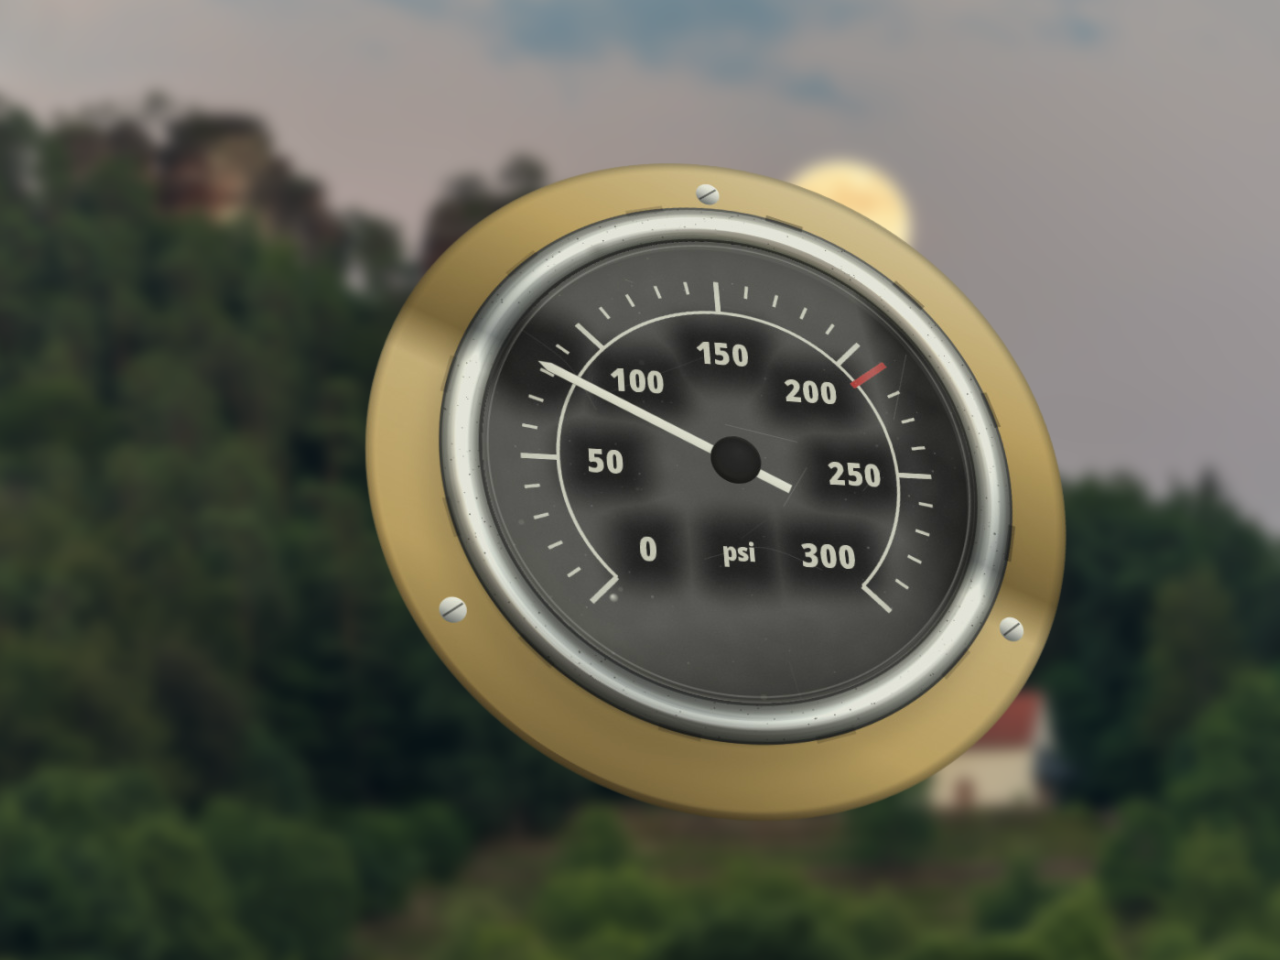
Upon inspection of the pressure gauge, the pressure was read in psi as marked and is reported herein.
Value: 80 psi
